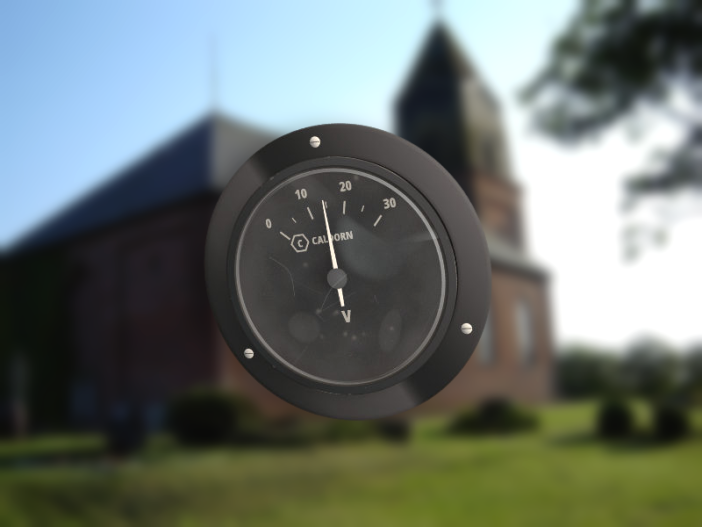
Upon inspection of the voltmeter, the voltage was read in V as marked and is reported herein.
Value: 15 V
